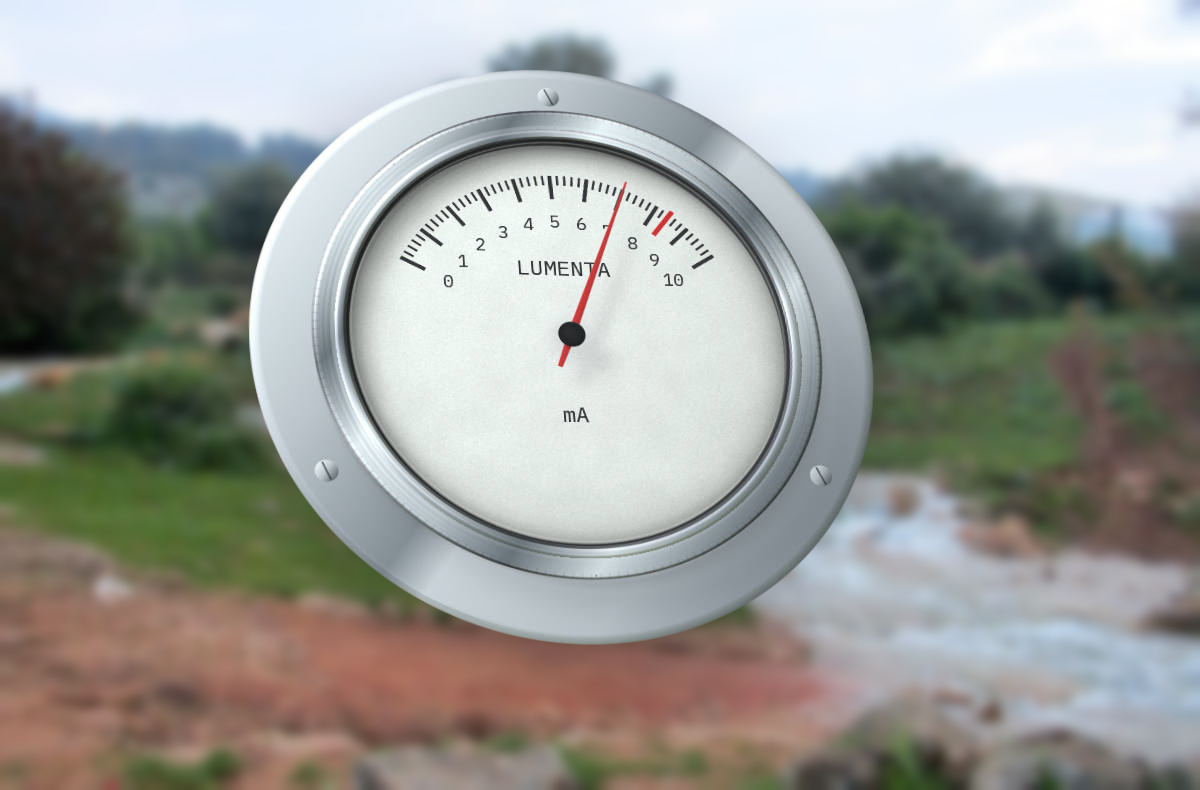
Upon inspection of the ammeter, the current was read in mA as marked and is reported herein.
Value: 7 mA
